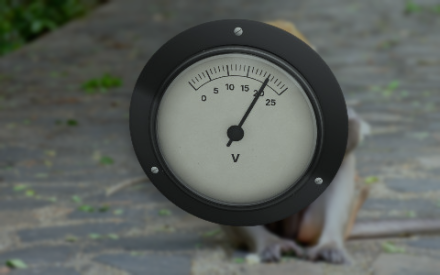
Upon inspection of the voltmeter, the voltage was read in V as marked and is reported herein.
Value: 20 V
